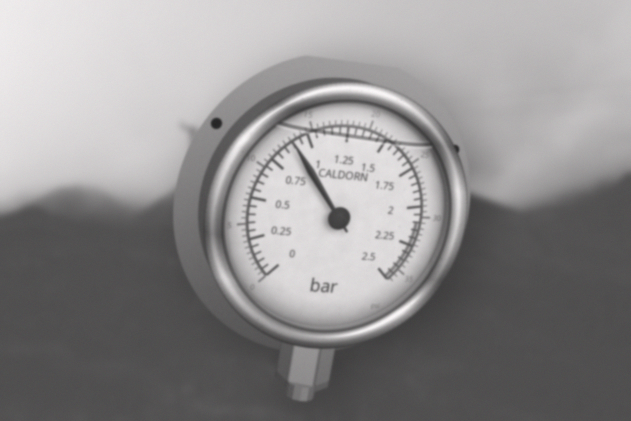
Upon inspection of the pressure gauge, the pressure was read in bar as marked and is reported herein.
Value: 0.9 bar
